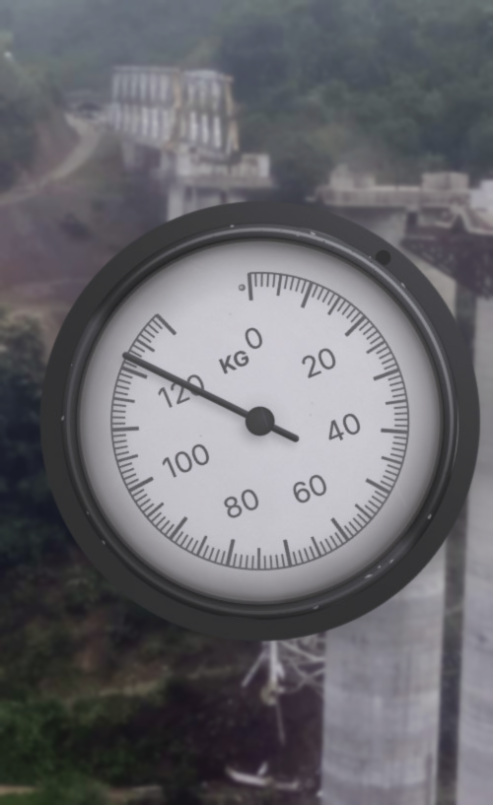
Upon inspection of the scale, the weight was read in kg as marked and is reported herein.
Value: 122 kg
